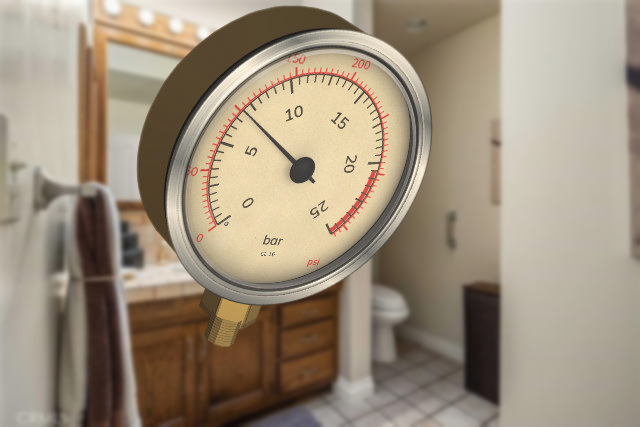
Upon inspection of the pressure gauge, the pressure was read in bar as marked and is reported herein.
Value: 7 bar
